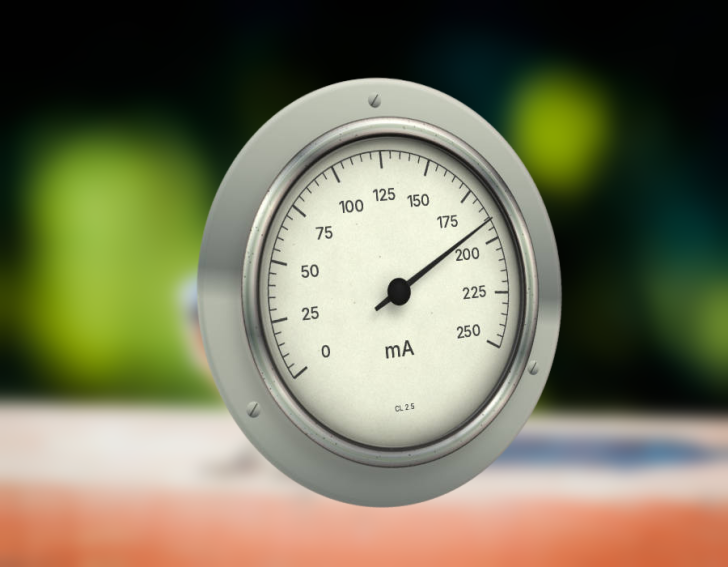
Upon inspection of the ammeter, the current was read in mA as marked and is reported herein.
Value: 190 mA
